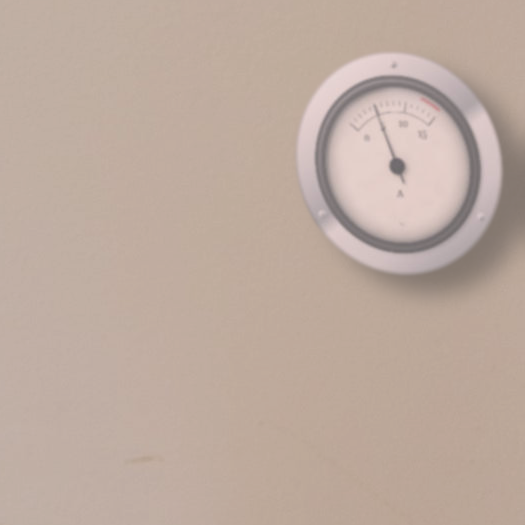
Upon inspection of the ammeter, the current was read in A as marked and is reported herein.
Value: 5 A
